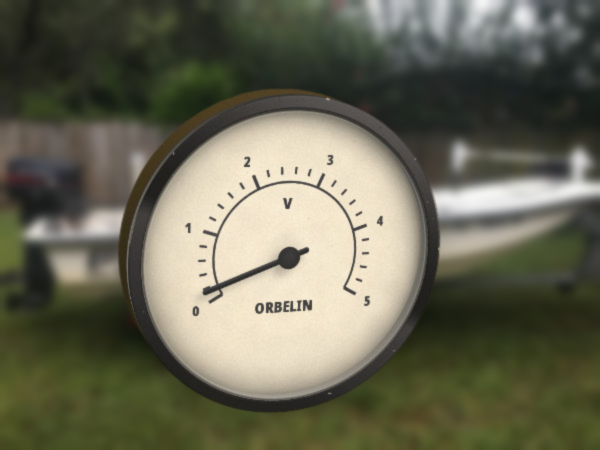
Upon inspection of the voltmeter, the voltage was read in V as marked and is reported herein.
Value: 0.2 V
